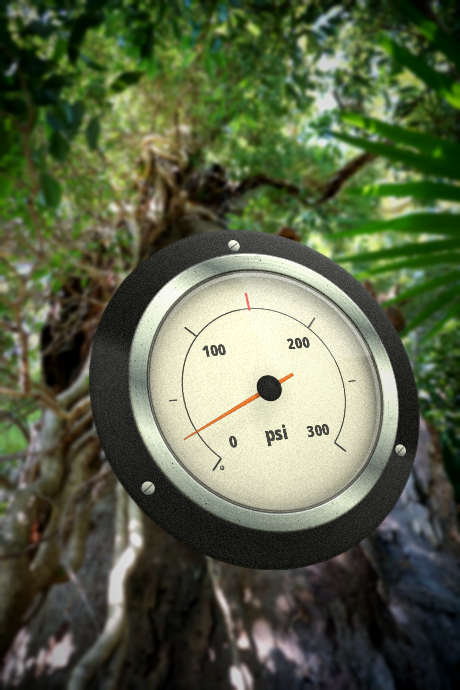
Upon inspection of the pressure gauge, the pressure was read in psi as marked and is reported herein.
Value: 25 psi
